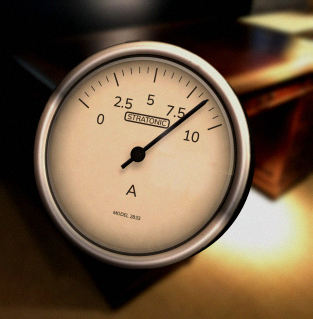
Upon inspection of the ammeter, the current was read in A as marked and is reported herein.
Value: 8.5 A
